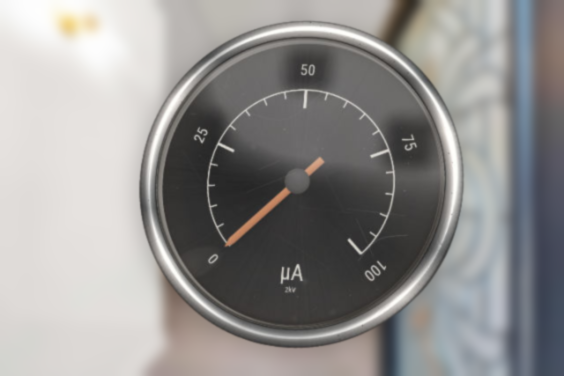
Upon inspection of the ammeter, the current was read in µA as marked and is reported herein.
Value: 0 µA
